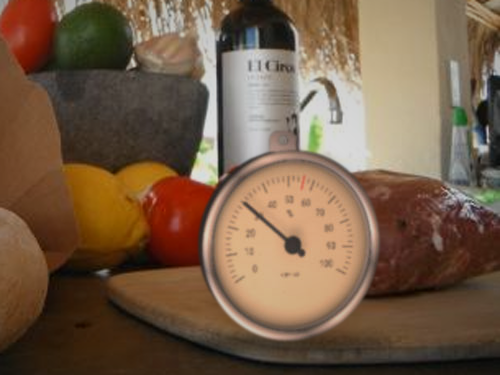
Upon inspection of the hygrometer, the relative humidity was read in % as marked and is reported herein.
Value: 30 %
